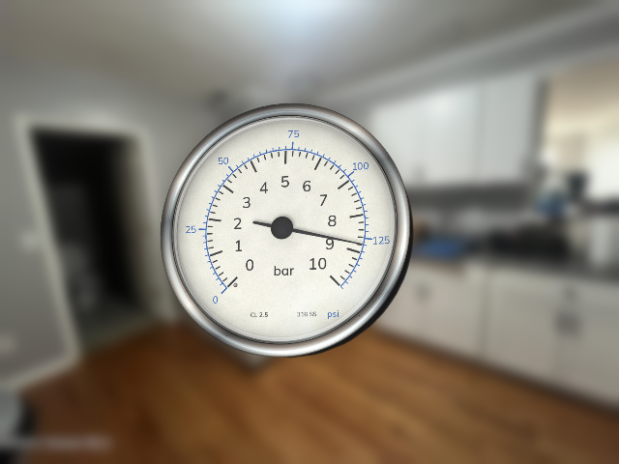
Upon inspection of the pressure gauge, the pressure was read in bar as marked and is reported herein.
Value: 8.8 bar
